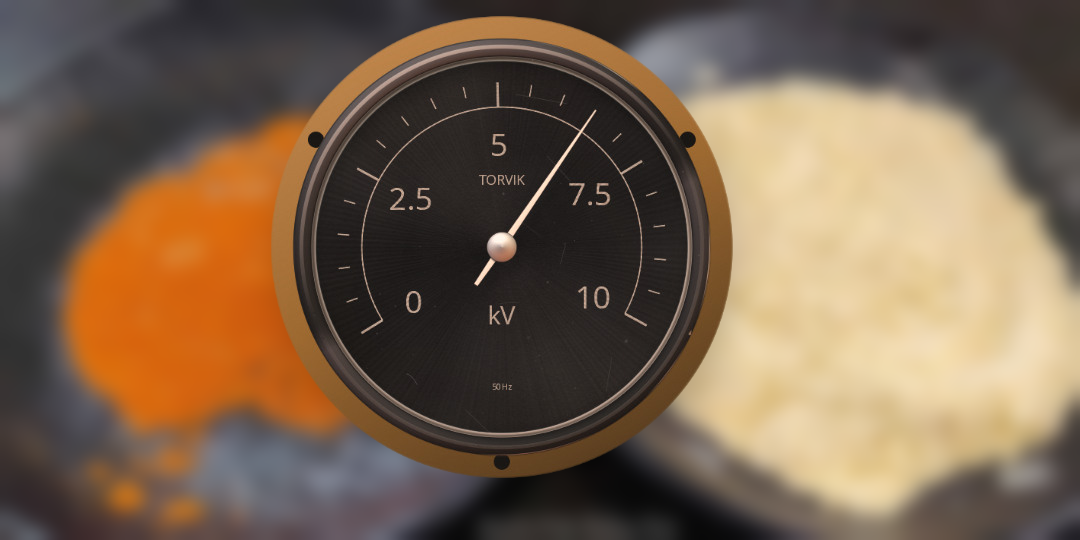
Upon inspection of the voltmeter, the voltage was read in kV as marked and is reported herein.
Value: 6.5 kV
